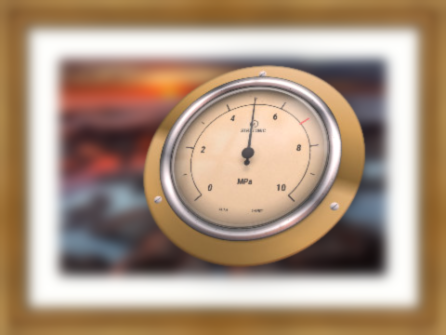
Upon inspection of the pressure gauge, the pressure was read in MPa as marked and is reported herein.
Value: 5 MPa
